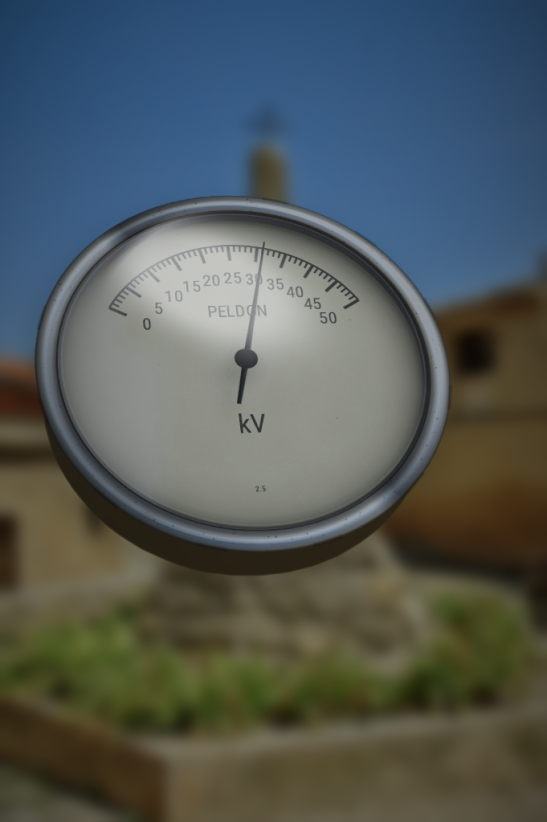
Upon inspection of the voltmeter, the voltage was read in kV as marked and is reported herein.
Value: 31 kV
